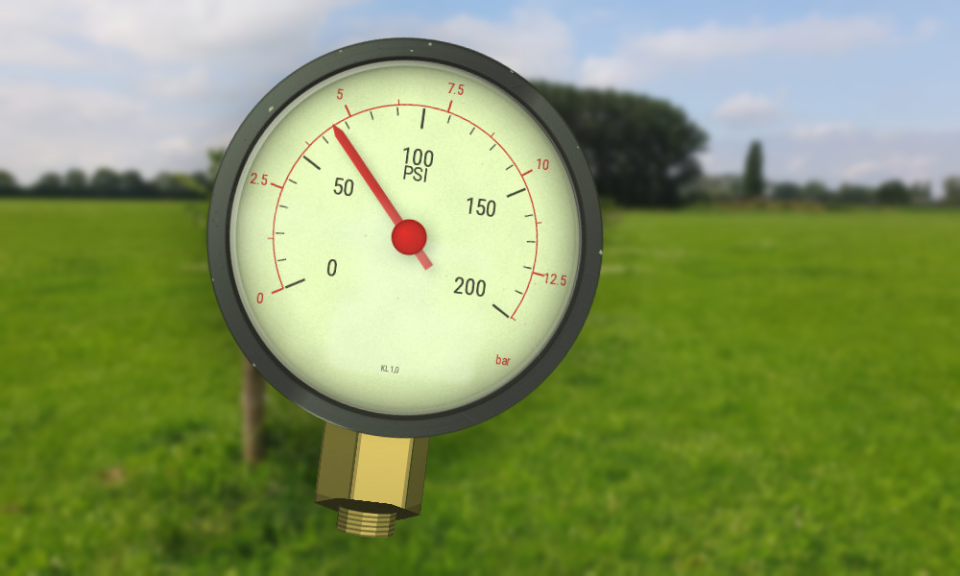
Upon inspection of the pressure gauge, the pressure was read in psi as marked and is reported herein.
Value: 65 psi
